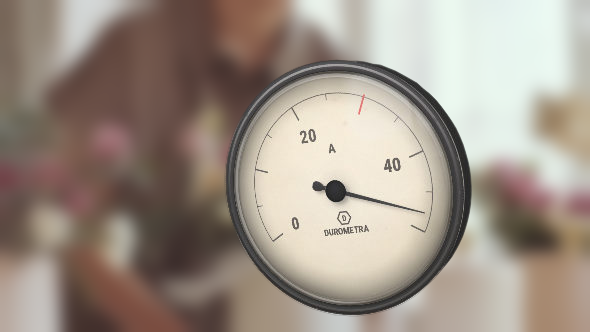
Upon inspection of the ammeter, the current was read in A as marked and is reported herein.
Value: 47.5 A
